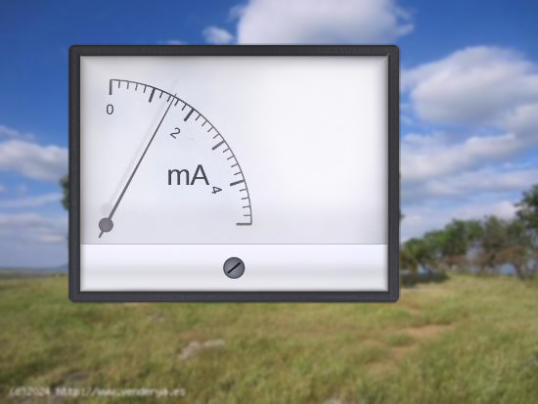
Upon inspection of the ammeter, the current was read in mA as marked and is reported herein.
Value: 1.5 mA
